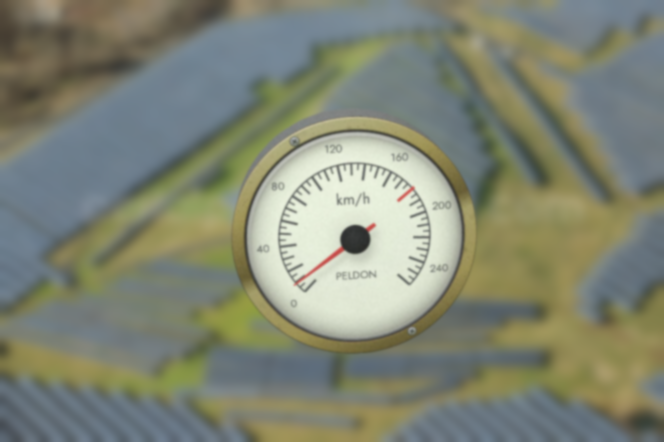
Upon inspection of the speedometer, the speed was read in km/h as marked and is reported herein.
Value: 10 km/h
